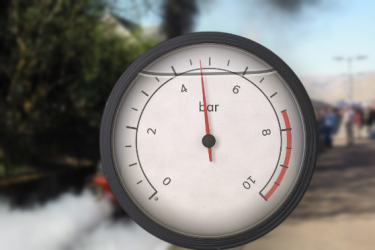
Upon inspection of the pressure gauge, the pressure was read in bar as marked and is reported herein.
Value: 4.75 bar
